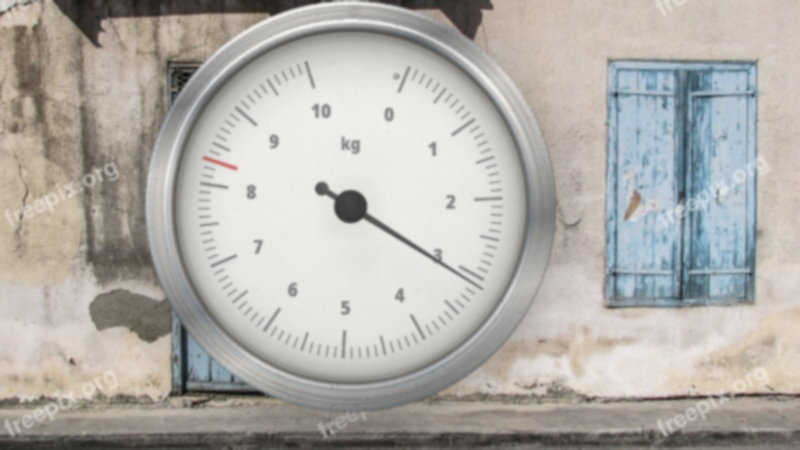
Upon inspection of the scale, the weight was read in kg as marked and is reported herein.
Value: 3.1 kg
